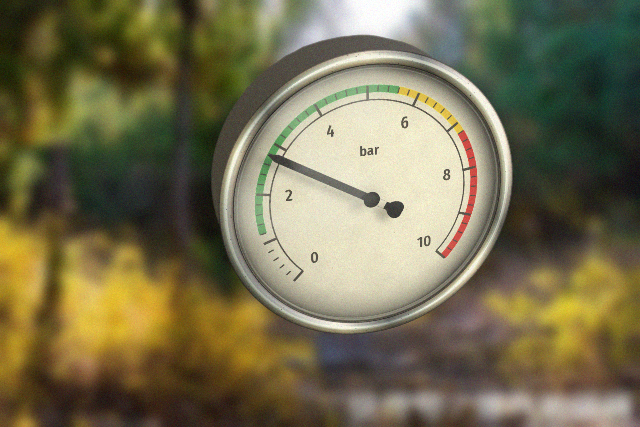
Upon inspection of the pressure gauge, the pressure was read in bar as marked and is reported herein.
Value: 2.8 bar
